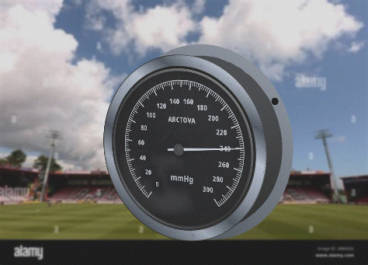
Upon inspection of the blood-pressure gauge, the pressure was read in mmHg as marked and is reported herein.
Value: 240 mmHg
